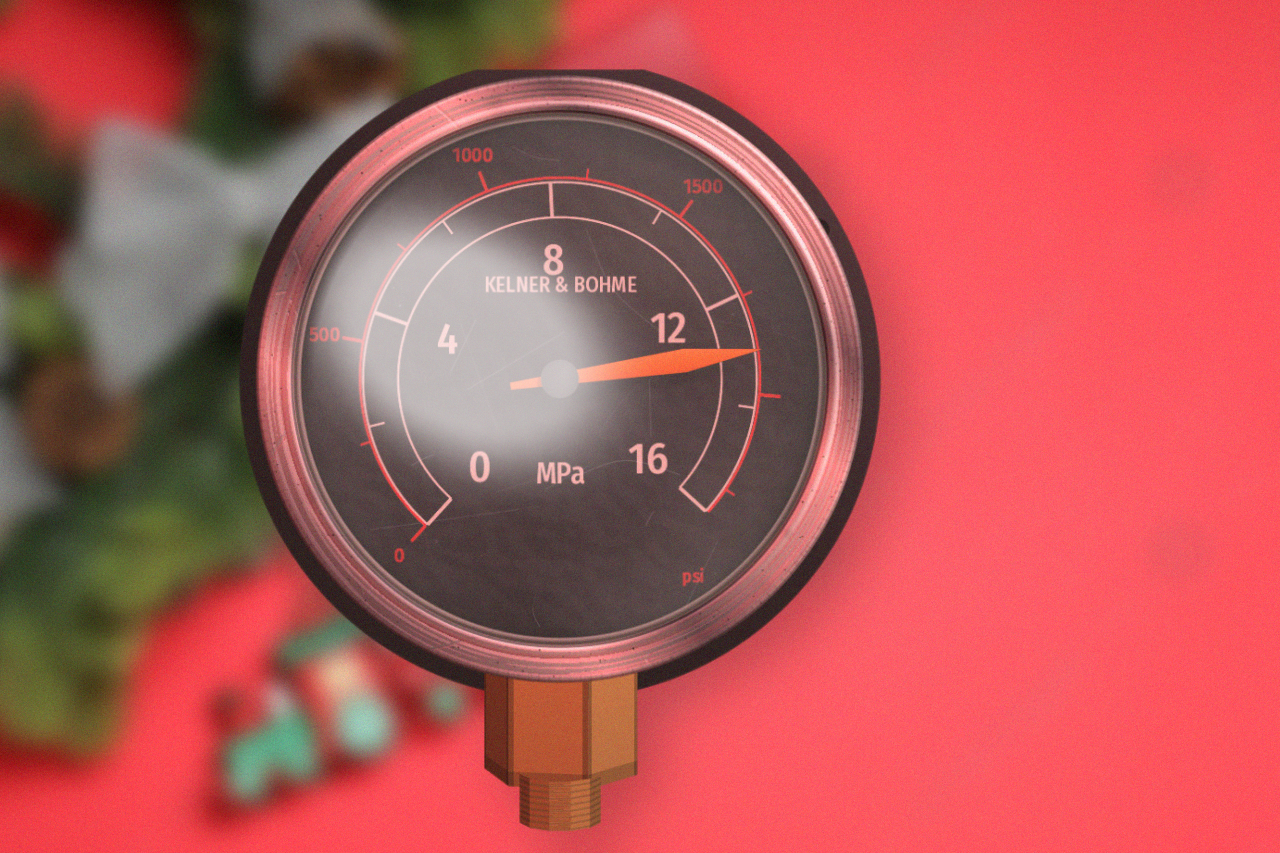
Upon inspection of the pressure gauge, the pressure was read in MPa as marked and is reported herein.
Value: 13 MPa
